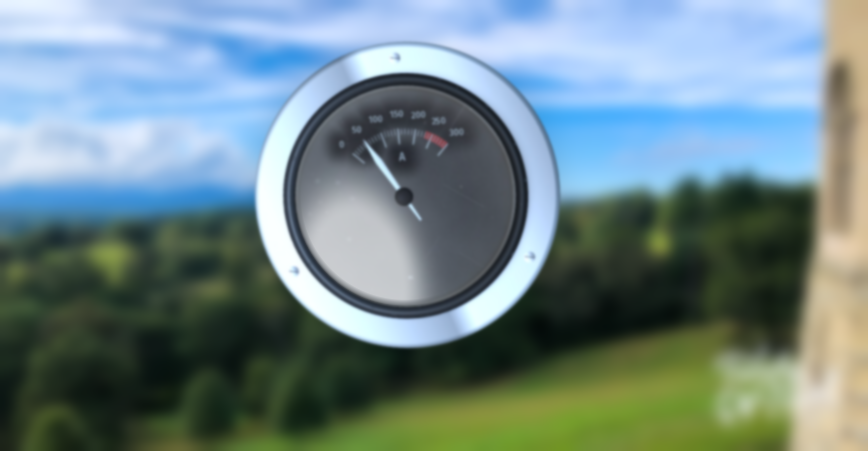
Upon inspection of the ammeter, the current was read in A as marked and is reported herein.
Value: 50 A
